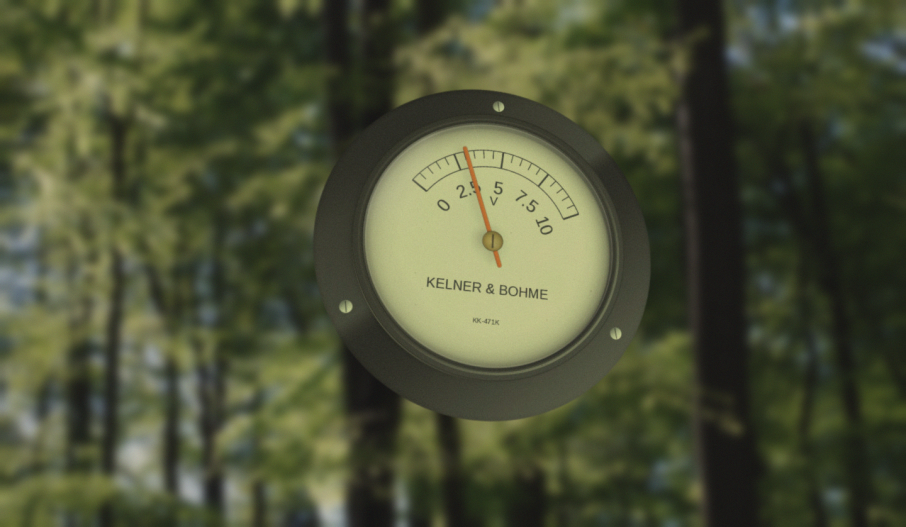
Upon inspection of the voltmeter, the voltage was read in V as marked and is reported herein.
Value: 3 V
